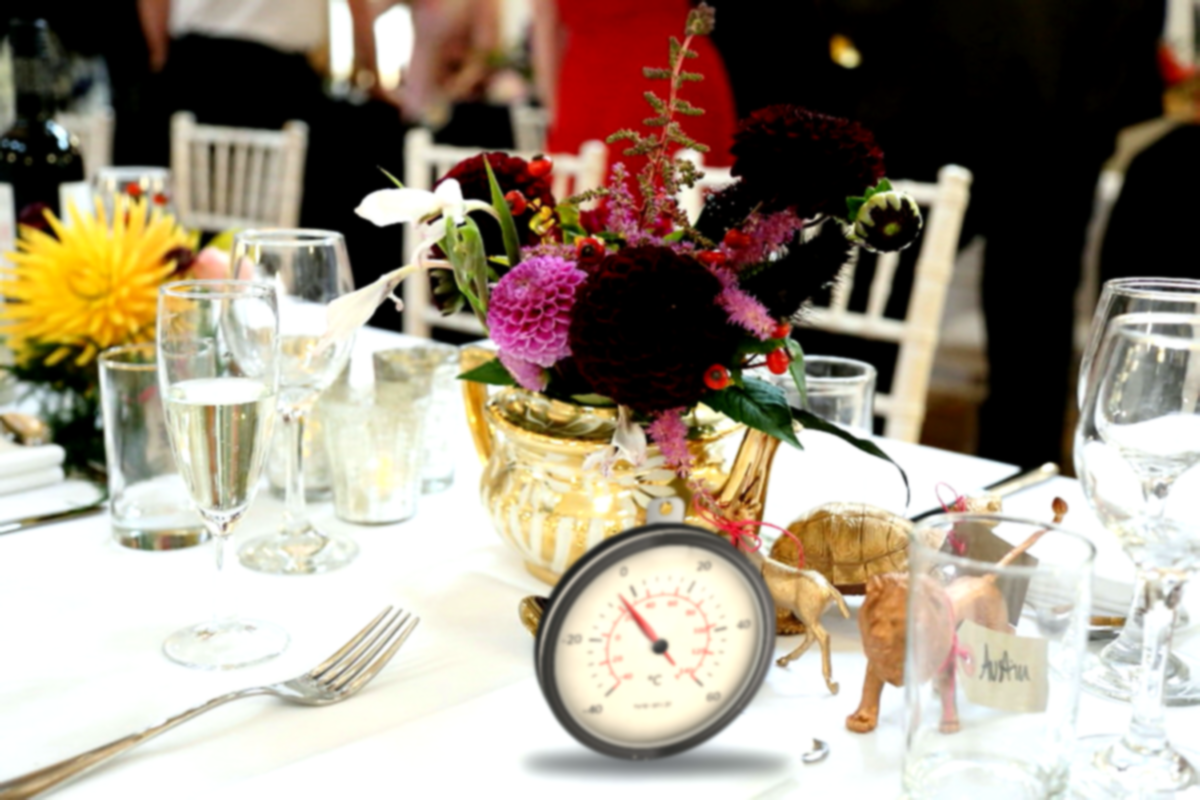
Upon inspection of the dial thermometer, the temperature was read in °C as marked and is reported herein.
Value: -4 °C
